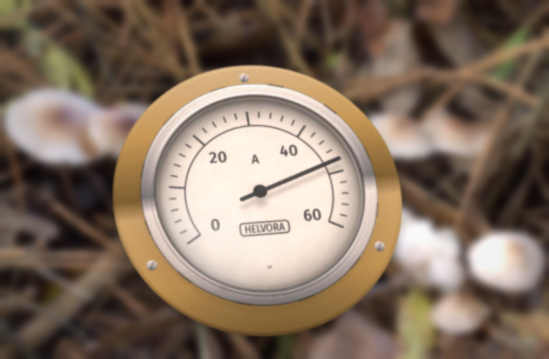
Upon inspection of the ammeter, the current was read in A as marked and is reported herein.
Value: 48 A
